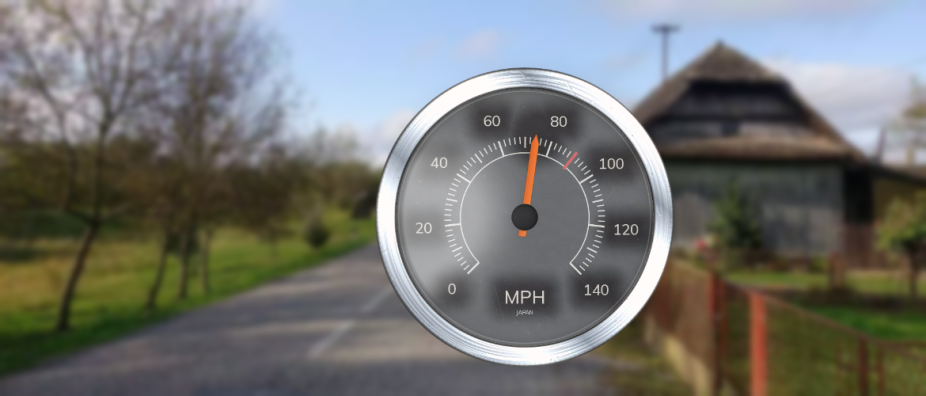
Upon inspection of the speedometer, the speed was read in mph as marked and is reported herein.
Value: 74 mph
